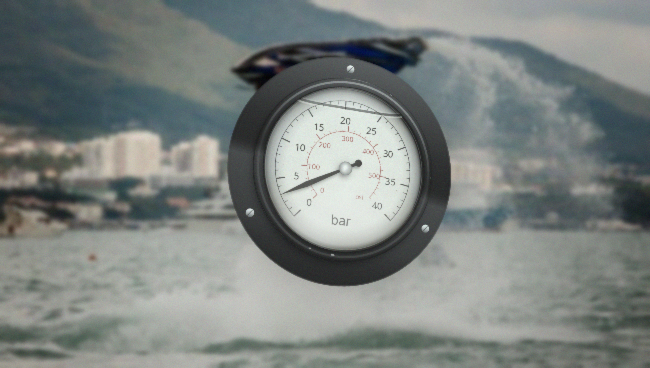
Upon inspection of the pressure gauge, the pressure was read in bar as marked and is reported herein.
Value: 3 bar
